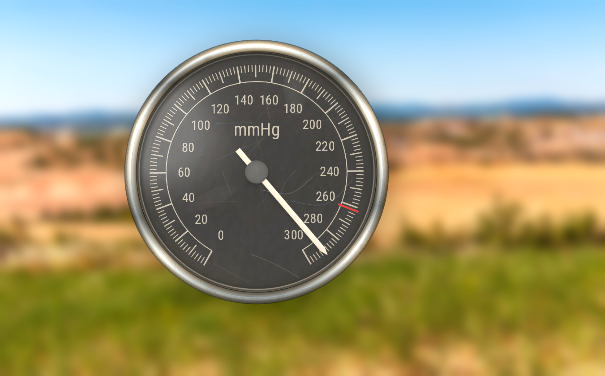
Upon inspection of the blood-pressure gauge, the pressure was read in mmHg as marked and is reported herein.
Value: 290 mmHg
